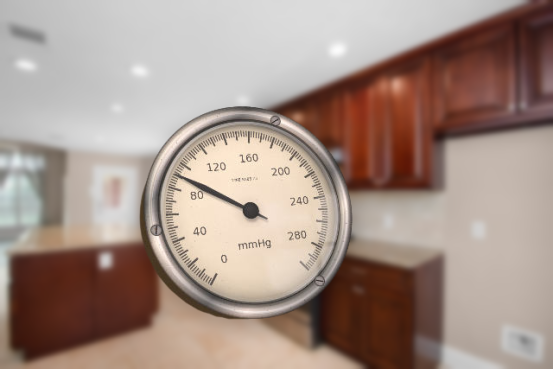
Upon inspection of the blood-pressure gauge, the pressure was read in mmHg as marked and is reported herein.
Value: 90 mmHg
